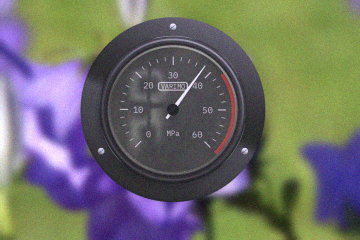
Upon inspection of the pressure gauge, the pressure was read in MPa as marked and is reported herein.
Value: 38 MPa
